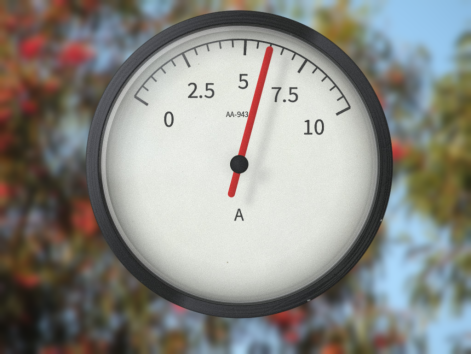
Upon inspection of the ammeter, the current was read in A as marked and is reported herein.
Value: 6 A
